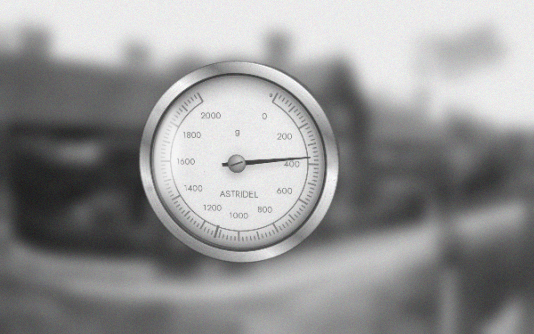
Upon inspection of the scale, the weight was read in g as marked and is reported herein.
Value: 360 g
